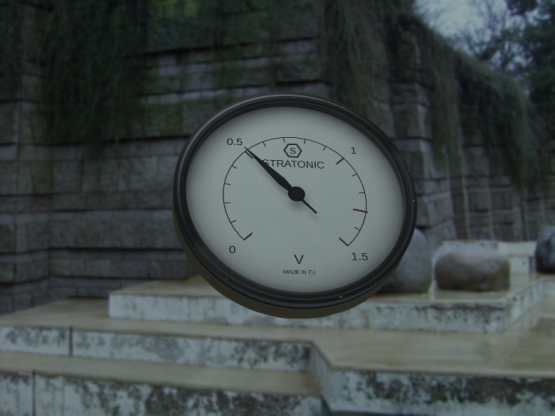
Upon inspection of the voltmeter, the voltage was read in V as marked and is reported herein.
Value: 0.5 V
